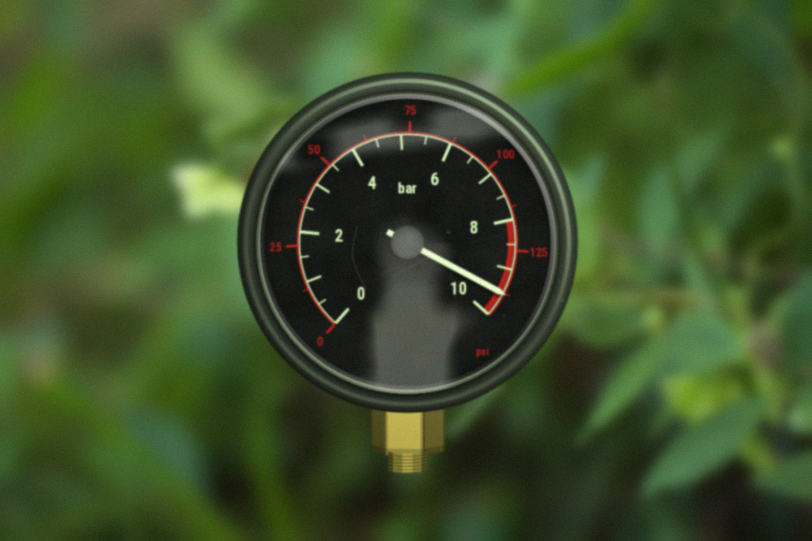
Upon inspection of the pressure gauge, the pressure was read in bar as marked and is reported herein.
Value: 9.5 bar
